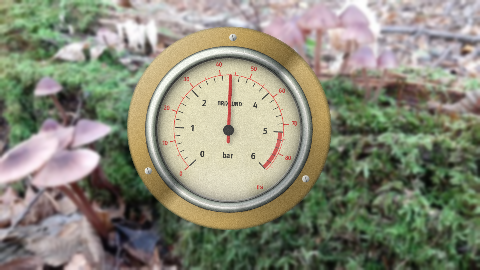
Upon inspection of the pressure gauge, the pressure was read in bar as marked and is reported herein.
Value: 3 bar
